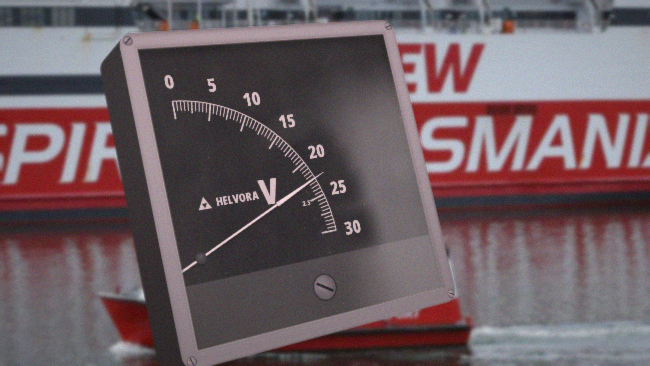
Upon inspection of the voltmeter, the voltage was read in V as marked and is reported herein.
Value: 22.5 V
